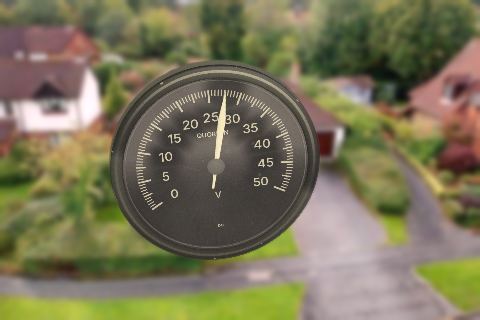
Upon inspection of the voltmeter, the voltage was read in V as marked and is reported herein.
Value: 27.5 V
